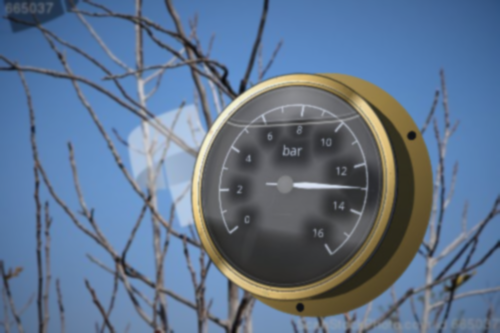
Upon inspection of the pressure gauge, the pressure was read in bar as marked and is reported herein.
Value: 13 bar
